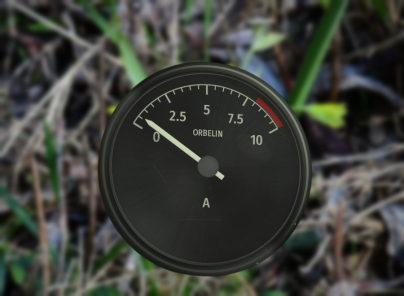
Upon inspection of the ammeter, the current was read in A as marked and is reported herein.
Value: 0.5 A
